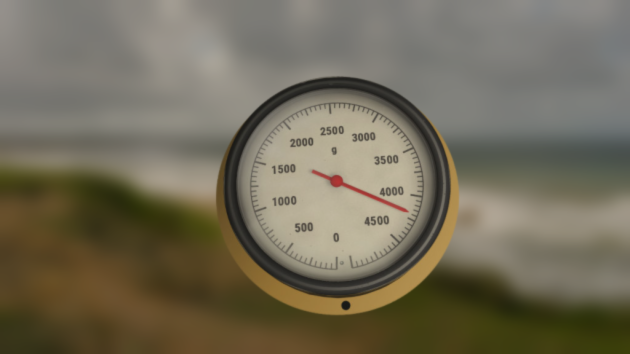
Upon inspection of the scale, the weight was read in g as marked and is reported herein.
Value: 4200 g
